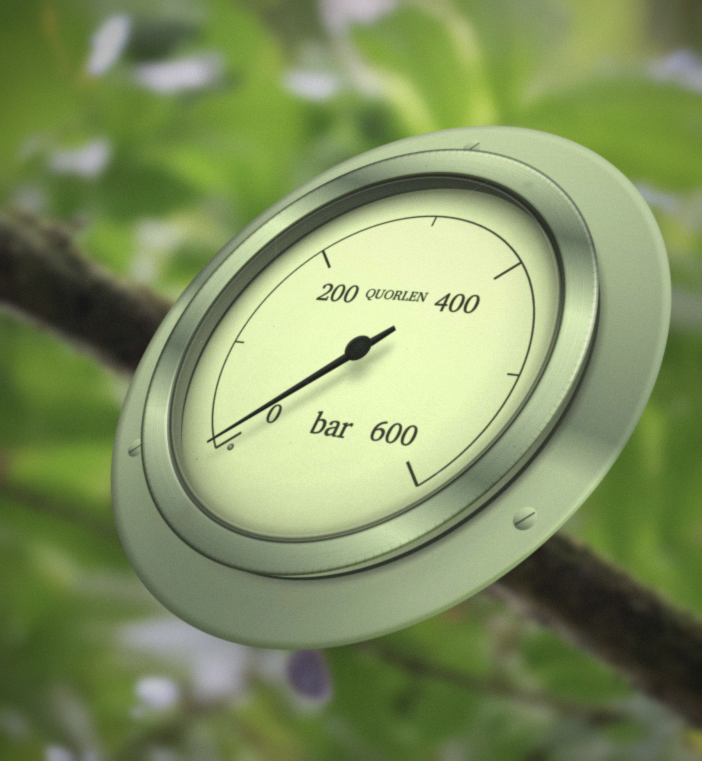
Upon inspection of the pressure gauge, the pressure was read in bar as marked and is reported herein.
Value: 0 bar
